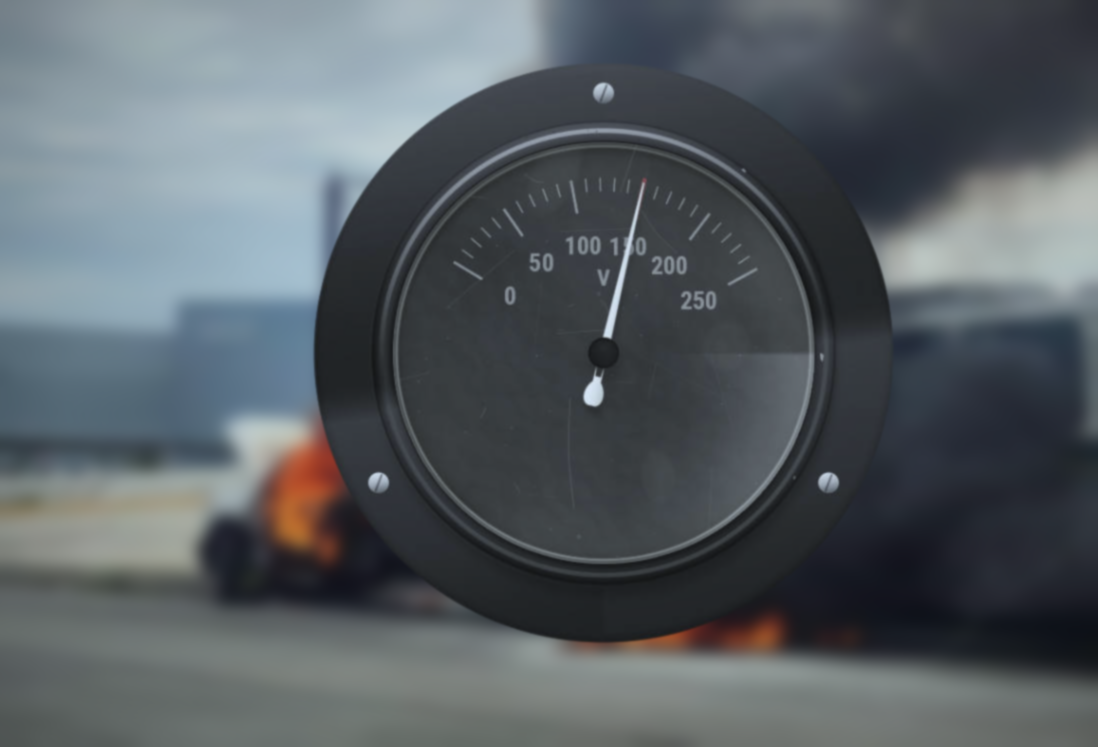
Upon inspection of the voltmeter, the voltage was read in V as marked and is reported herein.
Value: 150 V
